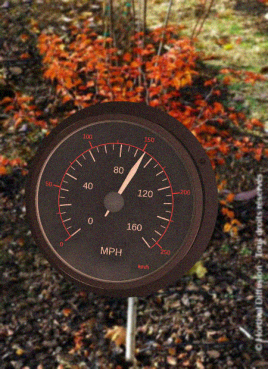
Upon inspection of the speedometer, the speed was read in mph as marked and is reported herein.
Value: 95 mph
